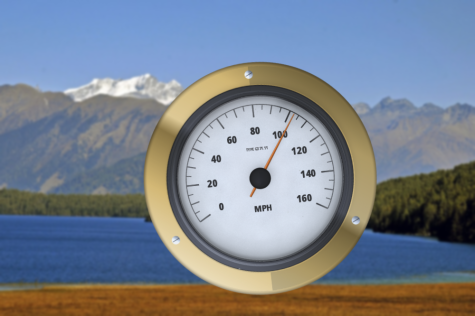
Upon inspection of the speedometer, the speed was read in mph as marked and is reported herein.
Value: 102.5 mph
